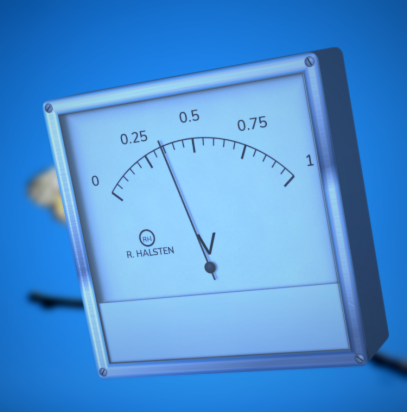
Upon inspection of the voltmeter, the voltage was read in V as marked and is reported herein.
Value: 0.35 V
